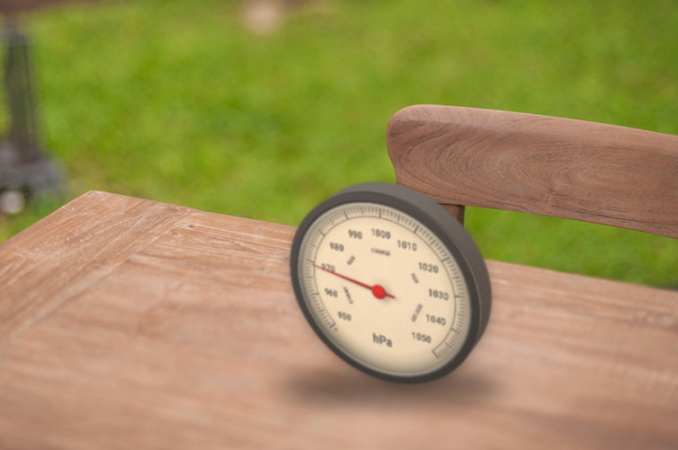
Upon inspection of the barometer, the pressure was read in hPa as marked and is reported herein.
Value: 970 hPa
